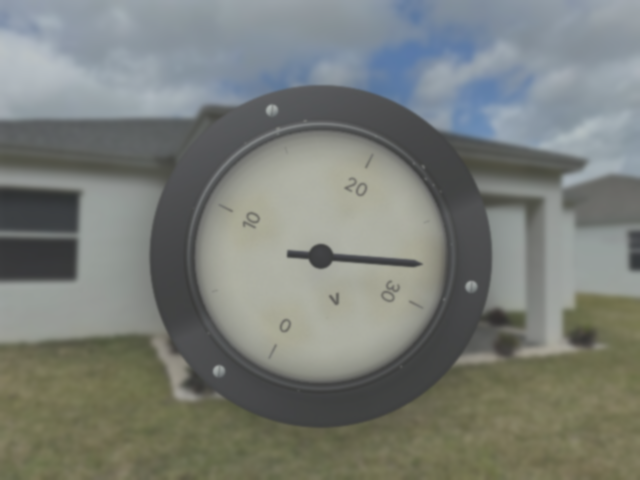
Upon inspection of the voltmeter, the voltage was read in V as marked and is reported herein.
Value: 27.5 V
